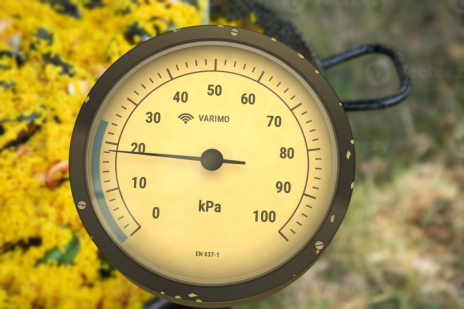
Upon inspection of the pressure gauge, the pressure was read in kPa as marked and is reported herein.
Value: 18 kPa
